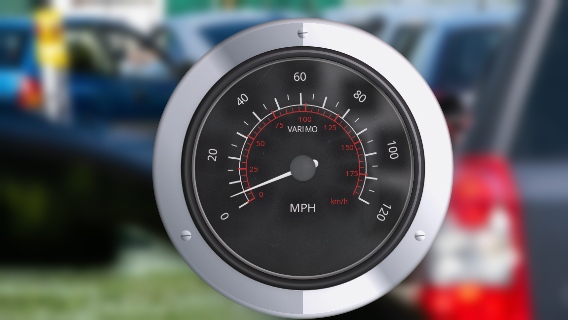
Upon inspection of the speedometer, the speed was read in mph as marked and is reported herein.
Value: 5 mph
